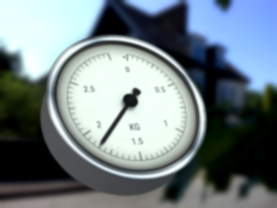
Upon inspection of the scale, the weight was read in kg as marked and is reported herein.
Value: 1.85 kg
